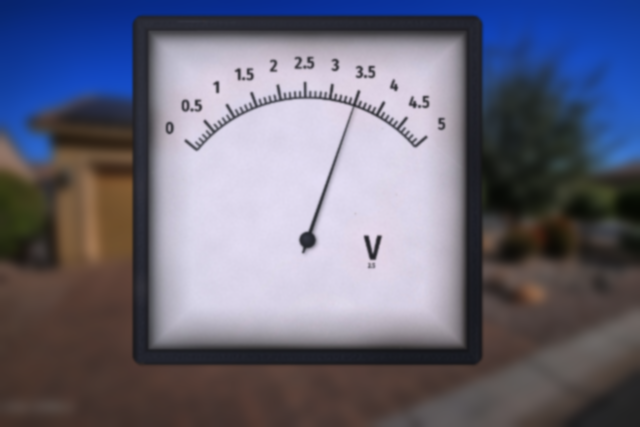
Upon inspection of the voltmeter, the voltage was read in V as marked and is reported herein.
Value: 3.5 V
